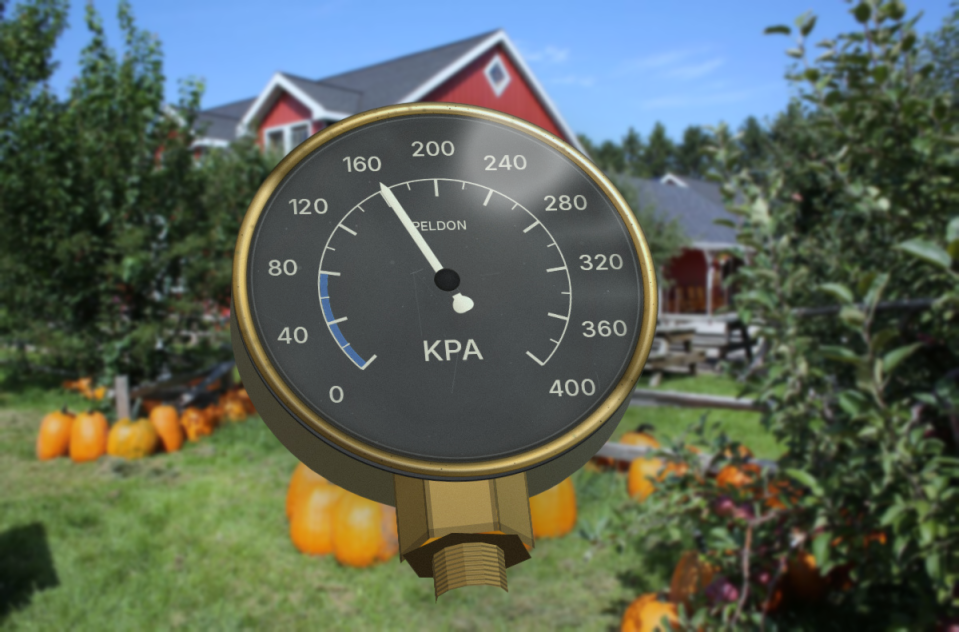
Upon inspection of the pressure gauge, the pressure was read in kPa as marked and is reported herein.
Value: 160 kPa
